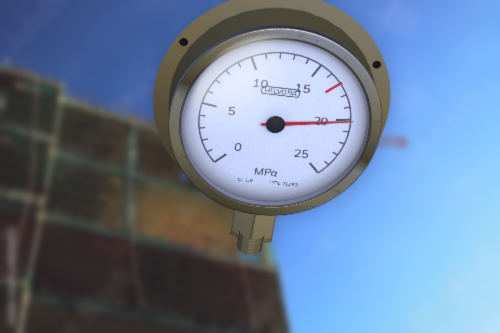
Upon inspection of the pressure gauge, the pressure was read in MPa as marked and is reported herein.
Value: 20 MPa
